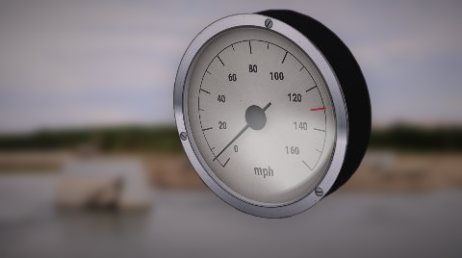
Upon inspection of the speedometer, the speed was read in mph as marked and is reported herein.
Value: 5 mph
